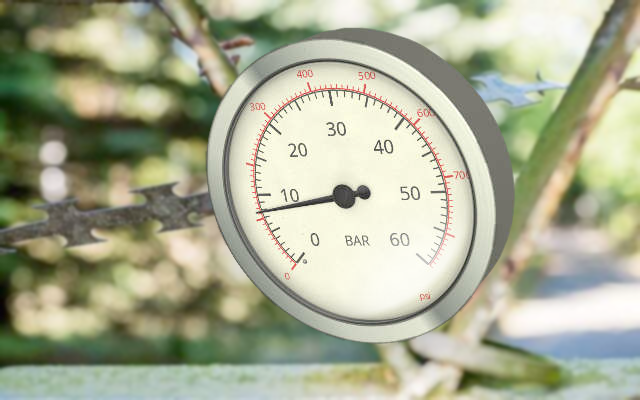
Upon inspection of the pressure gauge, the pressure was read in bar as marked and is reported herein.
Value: 8 bar
